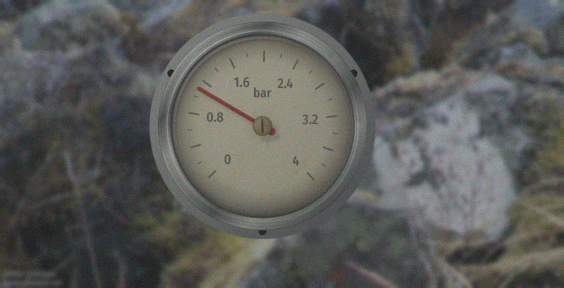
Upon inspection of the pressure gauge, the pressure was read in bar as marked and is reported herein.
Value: 1.1 bar
